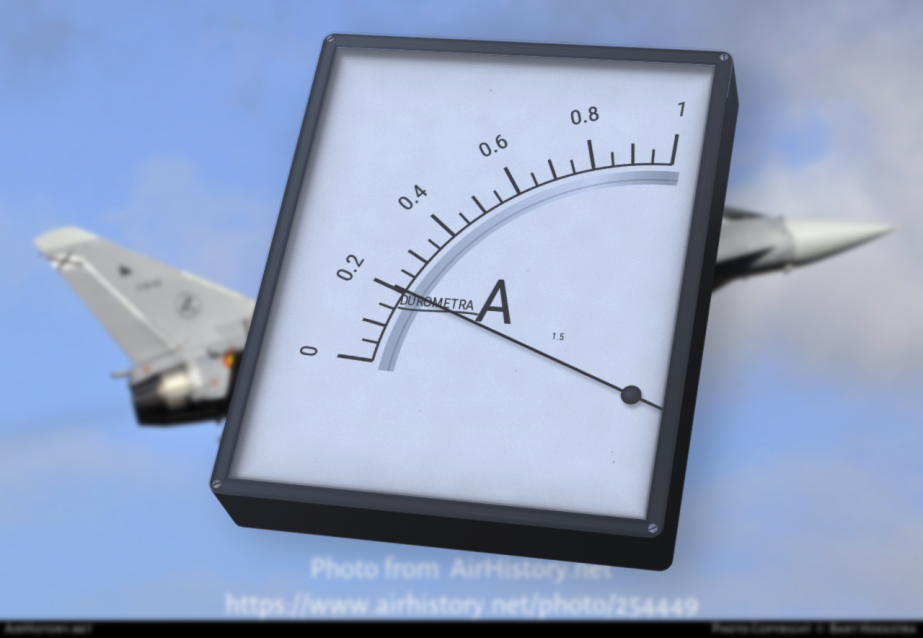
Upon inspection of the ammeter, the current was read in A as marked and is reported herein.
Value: 0.2 A
